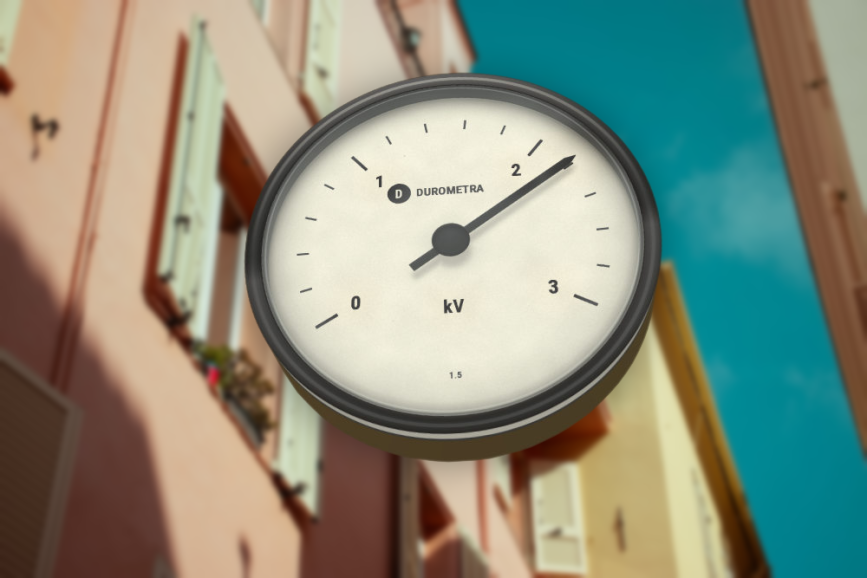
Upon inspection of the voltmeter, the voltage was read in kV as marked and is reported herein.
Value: 2.2 kV
